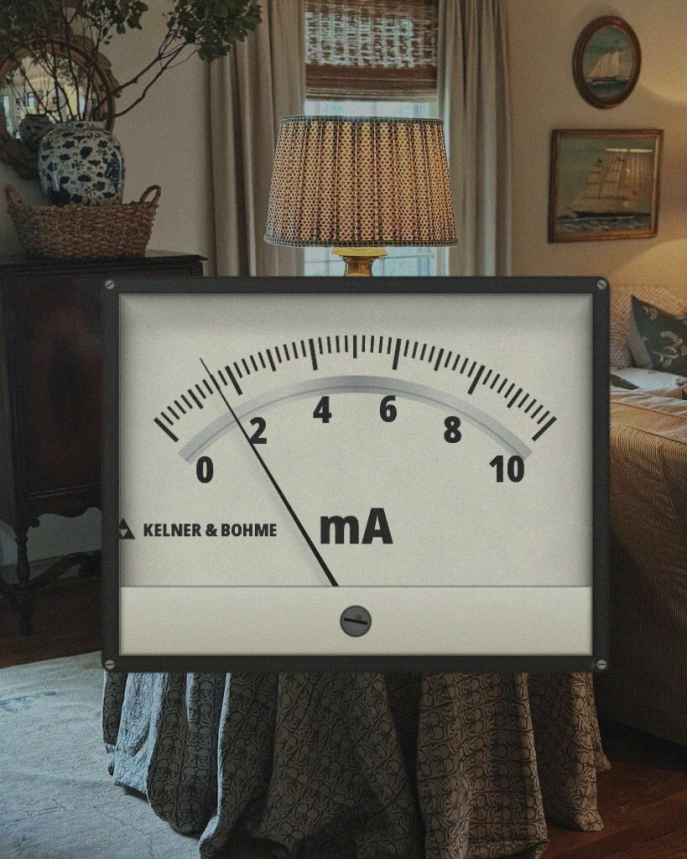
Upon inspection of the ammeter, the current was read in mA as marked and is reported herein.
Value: 1.6 mA
